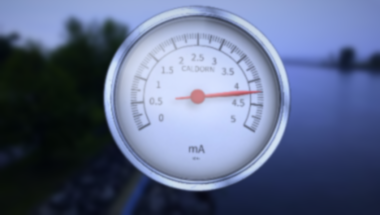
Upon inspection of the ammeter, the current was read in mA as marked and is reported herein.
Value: 4.25 mA
